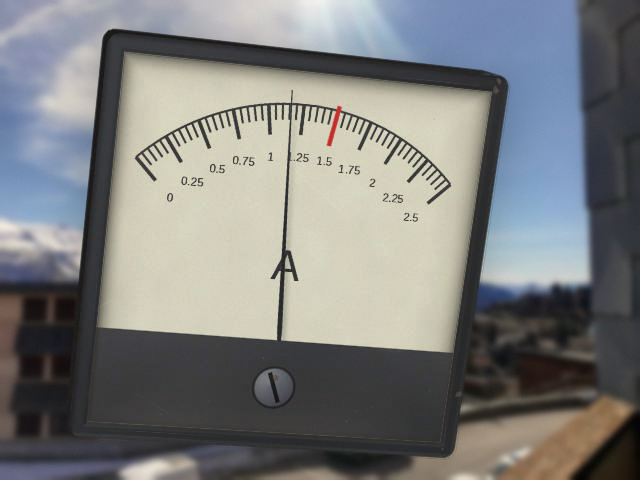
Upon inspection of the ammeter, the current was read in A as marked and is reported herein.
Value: 1.15 A
